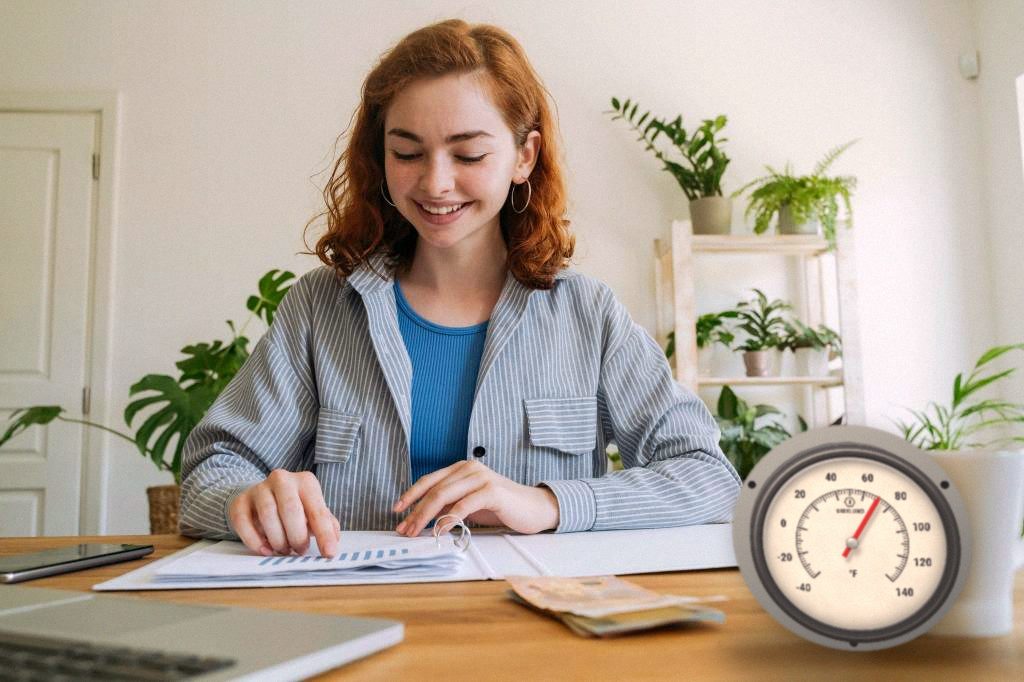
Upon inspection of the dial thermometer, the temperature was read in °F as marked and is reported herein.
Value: 70 °F
